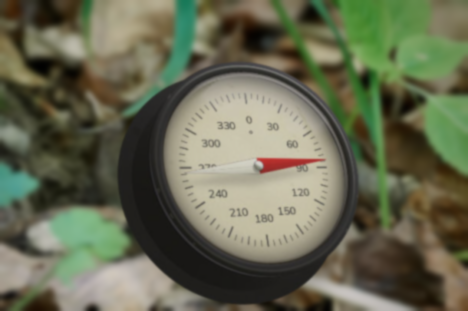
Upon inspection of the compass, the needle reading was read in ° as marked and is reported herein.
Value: 85 °
